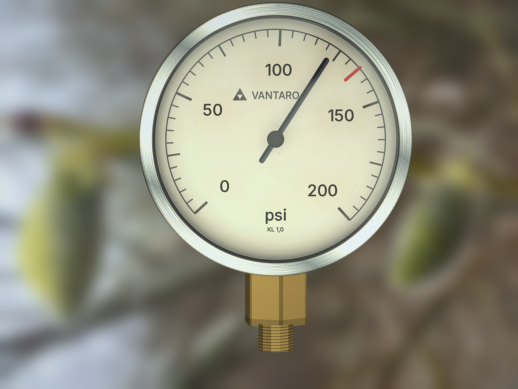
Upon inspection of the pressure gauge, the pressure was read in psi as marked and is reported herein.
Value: 122.5 psi
